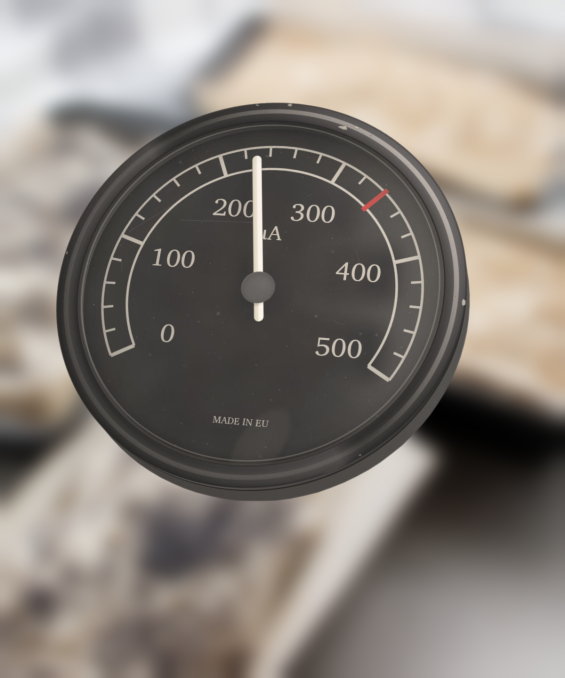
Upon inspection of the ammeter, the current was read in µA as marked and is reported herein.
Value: 230 µA
